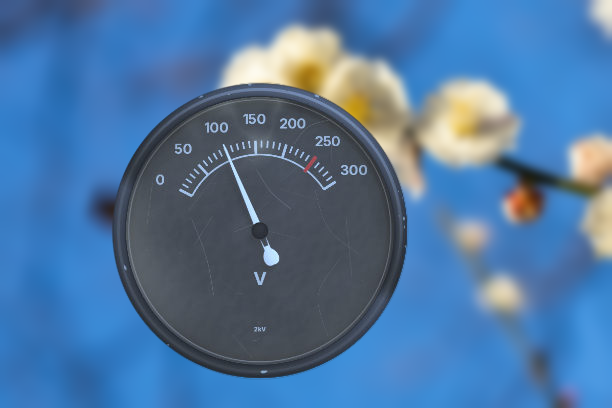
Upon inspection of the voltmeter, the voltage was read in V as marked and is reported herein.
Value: 100 V
